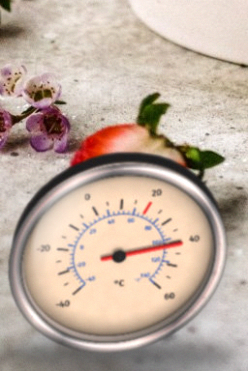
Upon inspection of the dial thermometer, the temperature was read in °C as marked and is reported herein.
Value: 40 °C
